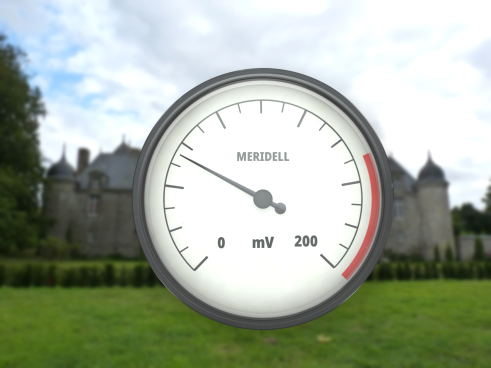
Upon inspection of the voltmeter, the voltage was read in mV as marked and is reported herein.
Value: 55 mV
